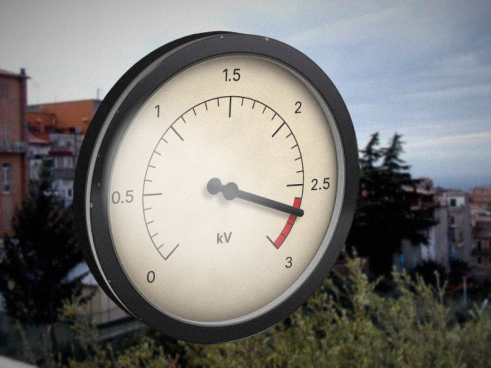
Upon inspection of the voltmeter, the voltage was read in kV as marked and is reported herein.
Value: 2.7 kV
